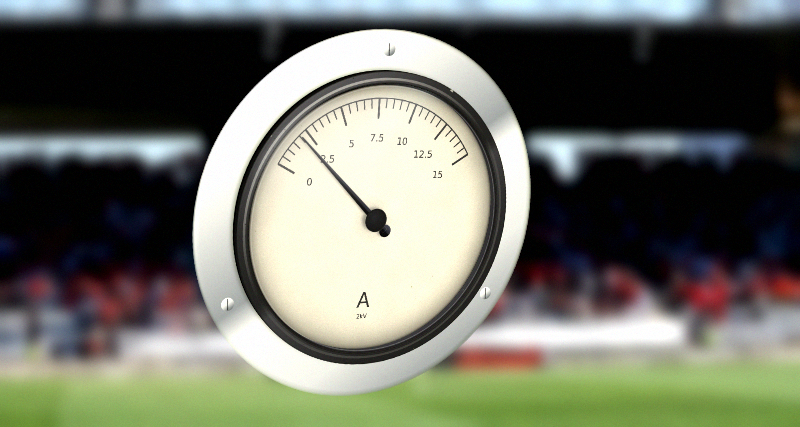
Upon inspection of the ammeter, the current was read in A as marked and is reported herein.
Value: 2 A
